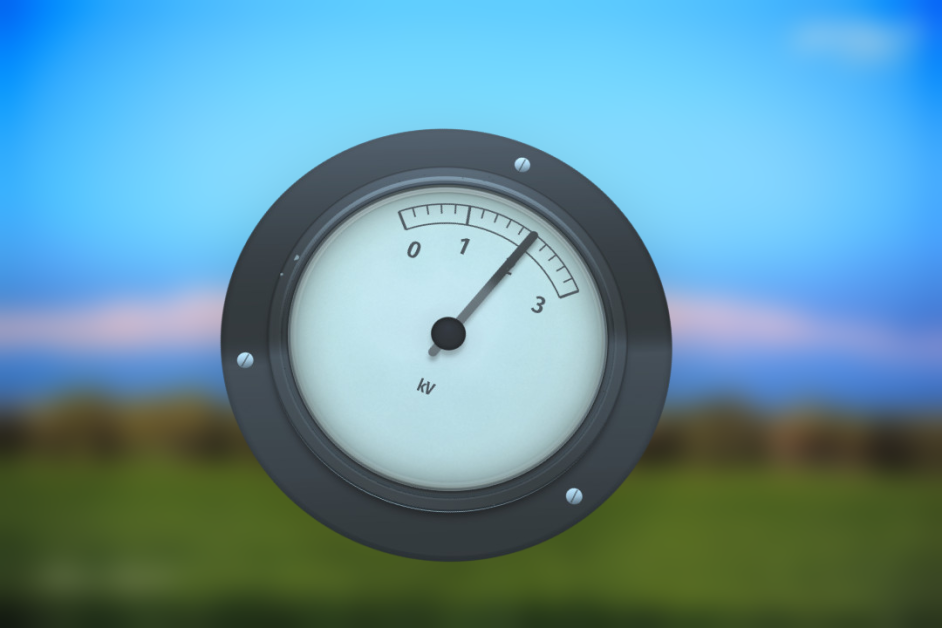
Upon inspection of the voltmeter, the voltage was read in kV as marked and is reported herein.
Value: 2 kV
